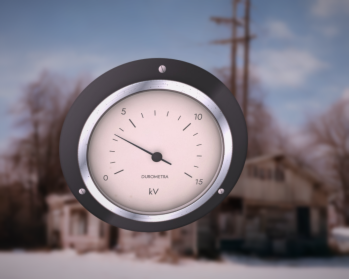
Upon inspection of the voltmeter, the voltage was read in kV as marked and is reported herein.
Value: 3.5 kV
